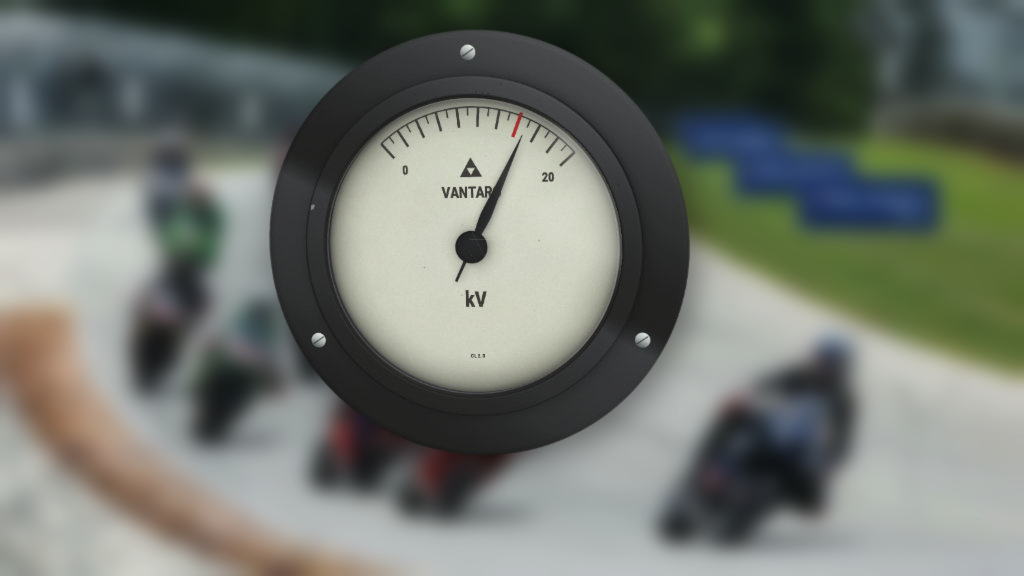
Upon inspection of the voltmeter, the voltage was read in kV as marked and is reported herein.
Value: 15 kV
